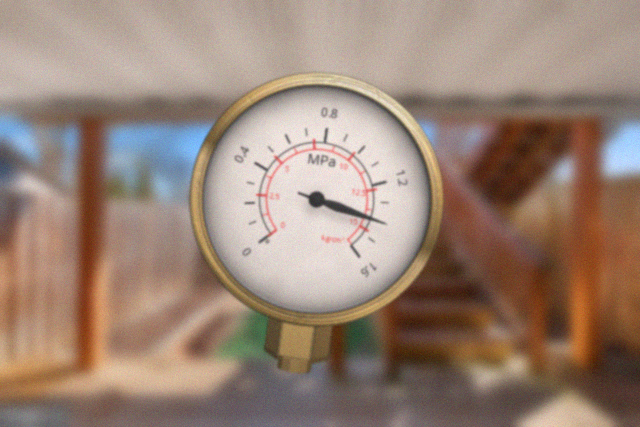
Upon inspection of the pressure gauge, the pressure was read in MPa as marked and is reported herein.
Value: 1.4 MPa
